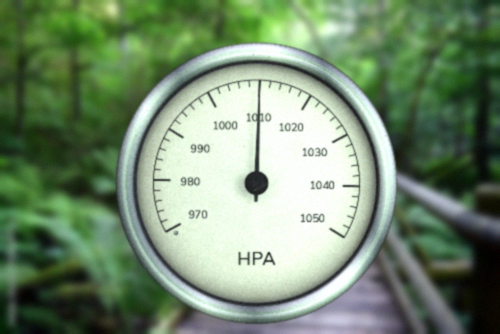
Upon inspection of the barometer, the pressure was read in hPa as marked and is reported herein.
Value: 1010 hPa
